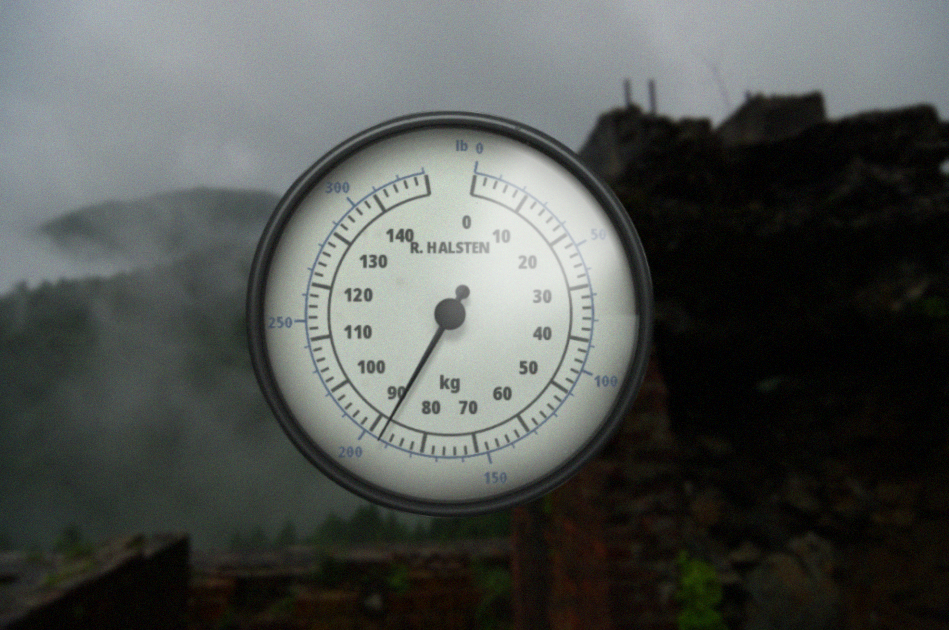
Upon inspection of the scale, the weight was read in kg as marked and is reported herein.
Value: 88 kg
